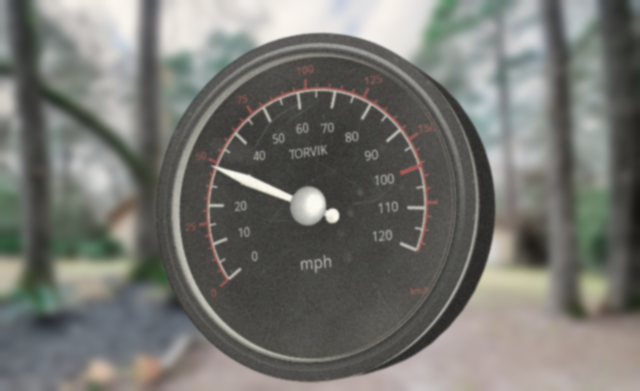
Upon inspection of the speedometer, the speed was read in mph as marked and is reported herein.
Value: 30 mph
